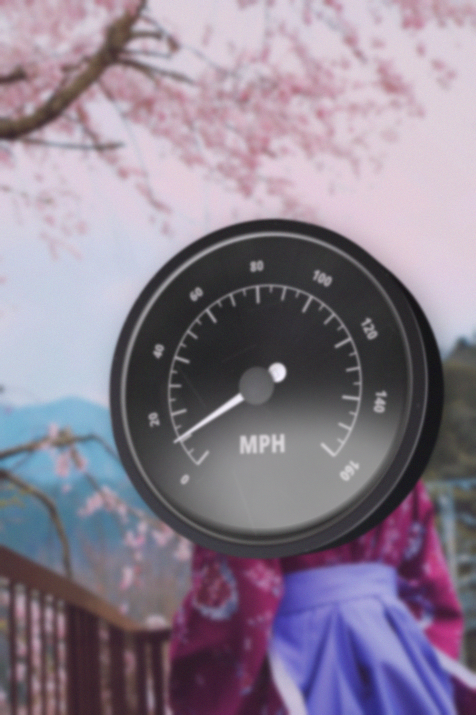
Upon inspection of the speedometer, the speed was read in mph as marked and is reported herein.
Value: 10 mph
